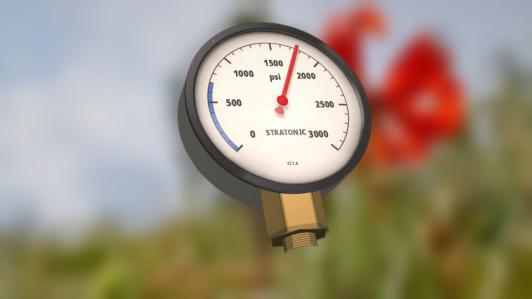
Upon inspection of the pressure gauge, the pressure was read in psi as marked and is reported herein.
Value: 1750 psi
